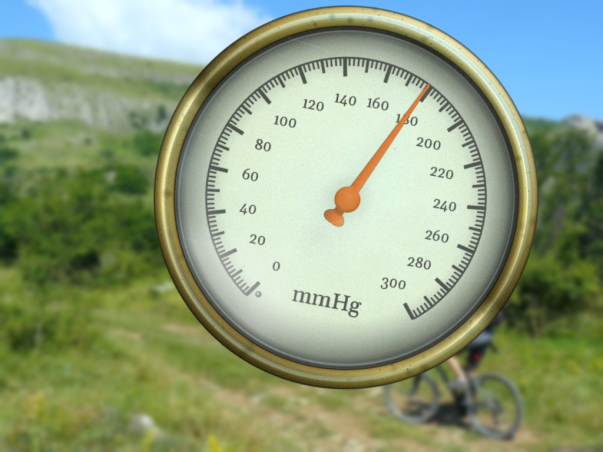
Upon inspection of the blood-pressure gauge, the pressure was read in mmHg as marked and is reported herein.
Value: 178 mmHg
